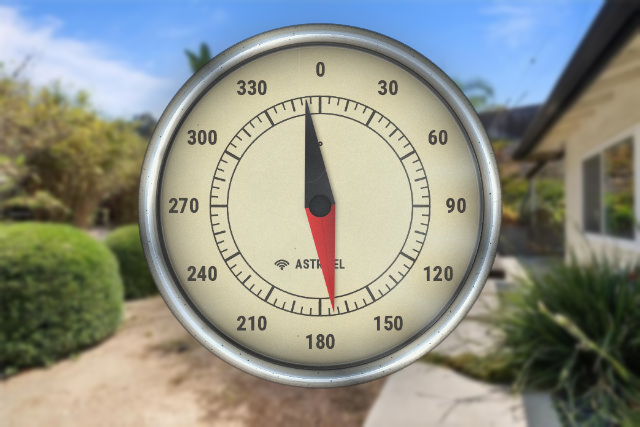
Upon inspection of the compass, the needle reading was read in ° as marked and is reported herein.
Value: 172.5 °
